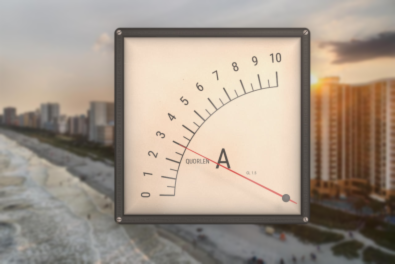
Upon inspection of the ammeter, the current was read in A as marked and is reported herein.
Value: 3 A
